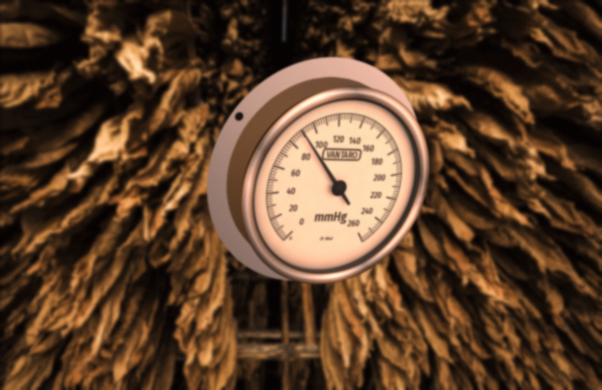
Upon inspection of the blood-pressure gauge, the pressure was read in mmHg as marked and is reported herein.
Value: 90 mmHg
